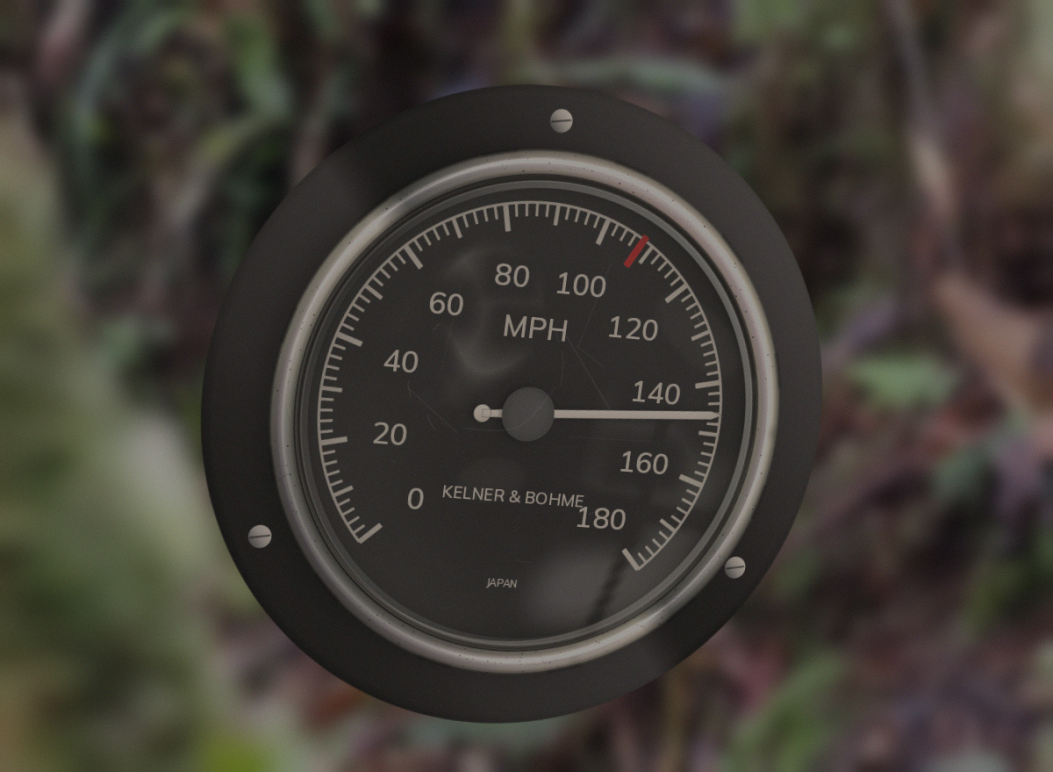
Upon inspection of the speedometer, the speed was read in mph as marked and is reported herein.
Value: 146 mph
